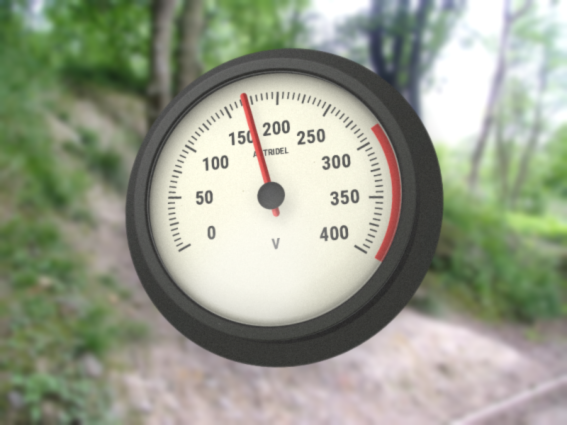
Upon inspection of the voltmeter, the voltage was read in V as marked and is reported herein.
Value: 170 V
